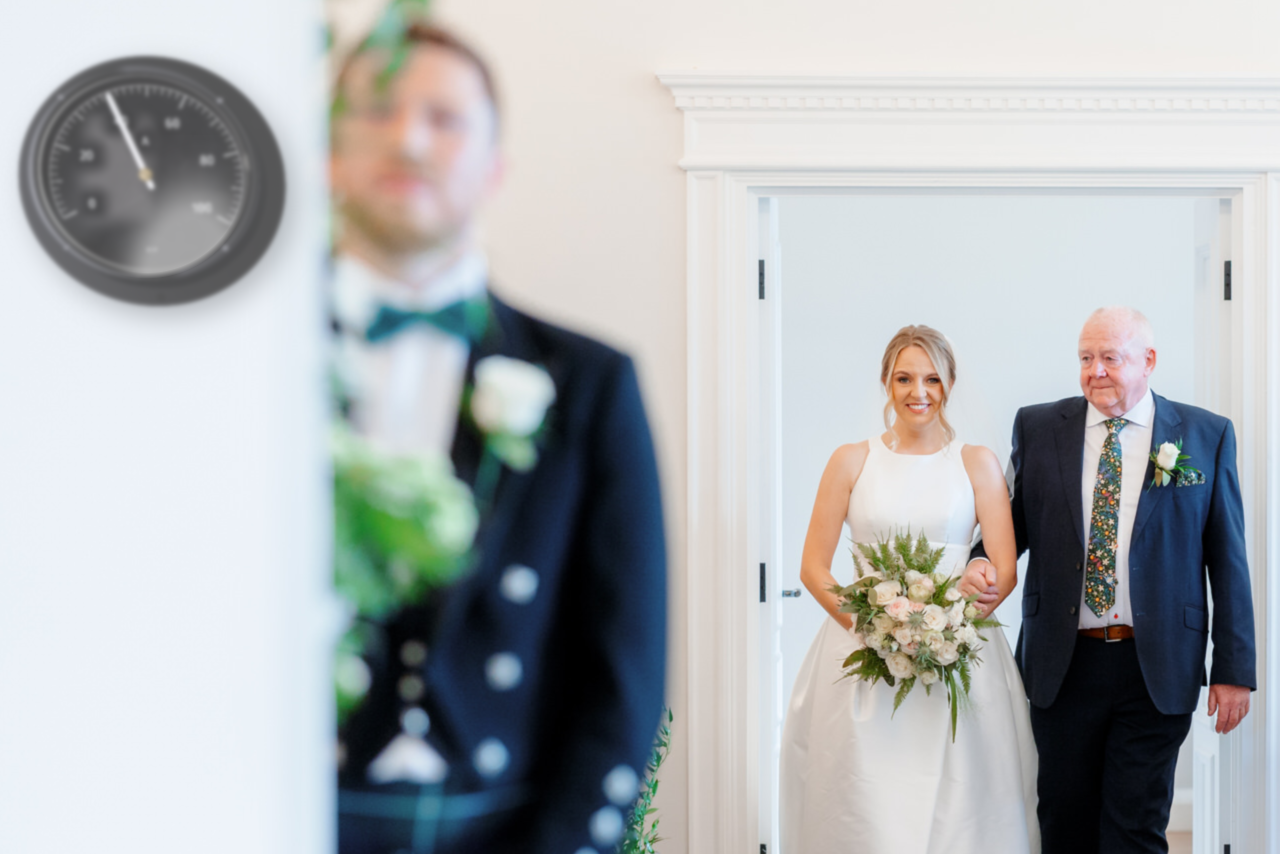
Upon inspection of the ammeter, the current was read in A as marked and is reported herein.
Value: 40 A
